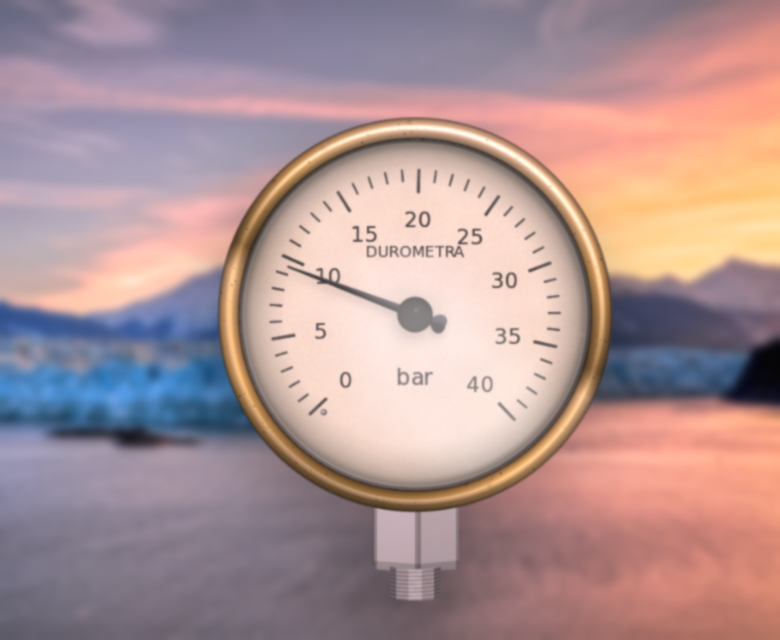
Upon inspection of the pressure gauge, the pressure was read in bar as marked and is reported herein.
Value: 9.5 bar
